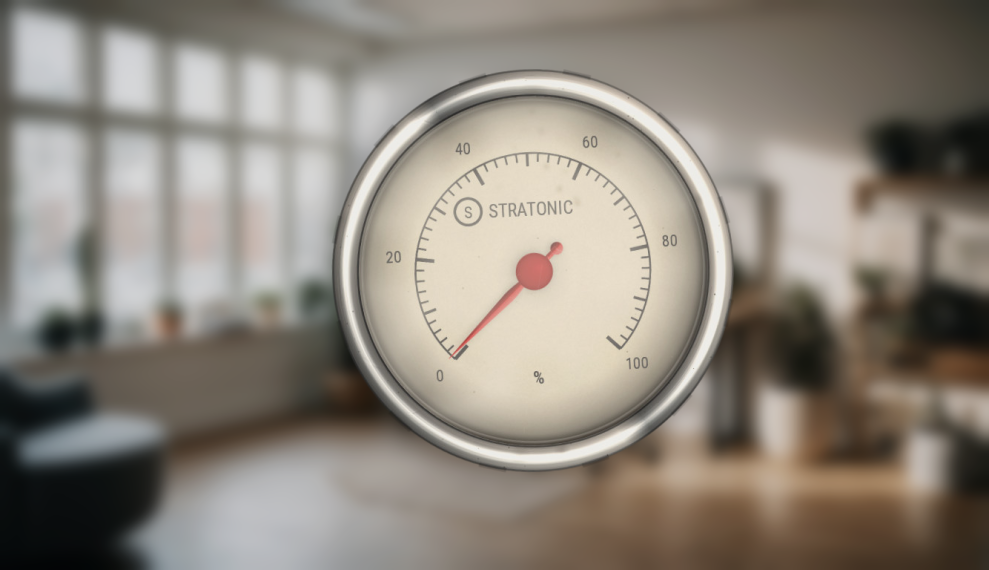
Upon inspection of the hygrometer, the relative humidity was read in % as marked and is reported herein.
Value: 1 %
